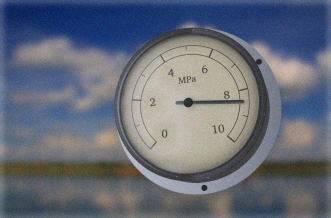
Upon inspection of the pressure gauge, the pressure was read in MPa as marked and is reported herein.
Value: 8.5 MPa
